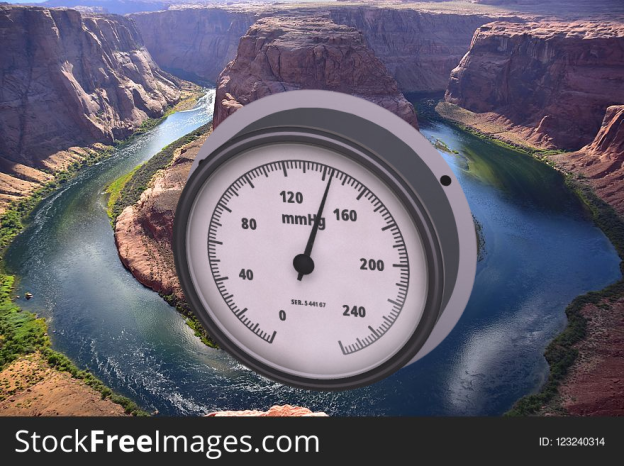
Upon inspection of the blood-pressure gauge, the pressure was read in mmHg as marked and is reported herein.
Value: 144 mmHg
